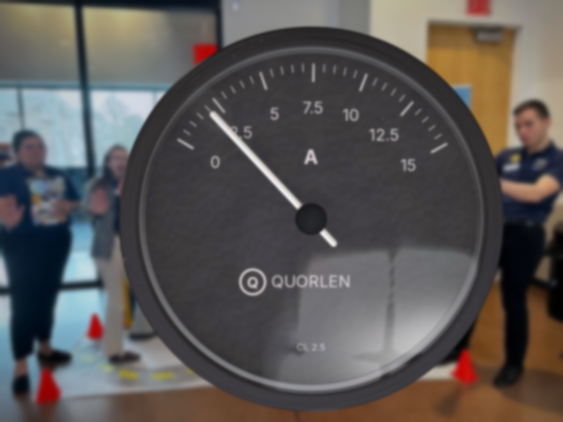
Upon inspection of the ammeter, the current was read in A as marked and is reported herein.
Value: 2 A
